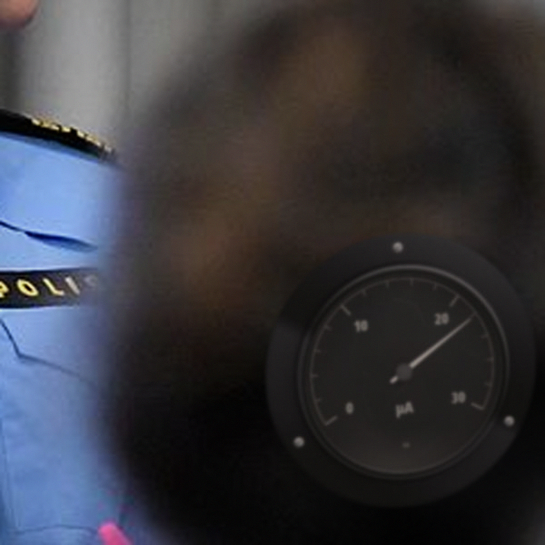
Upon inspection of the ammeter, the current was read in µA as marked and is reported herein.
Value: 22 µA
